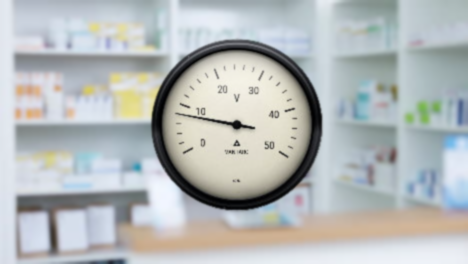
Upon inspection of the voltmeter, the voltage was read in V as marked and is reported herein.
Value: 8 V
